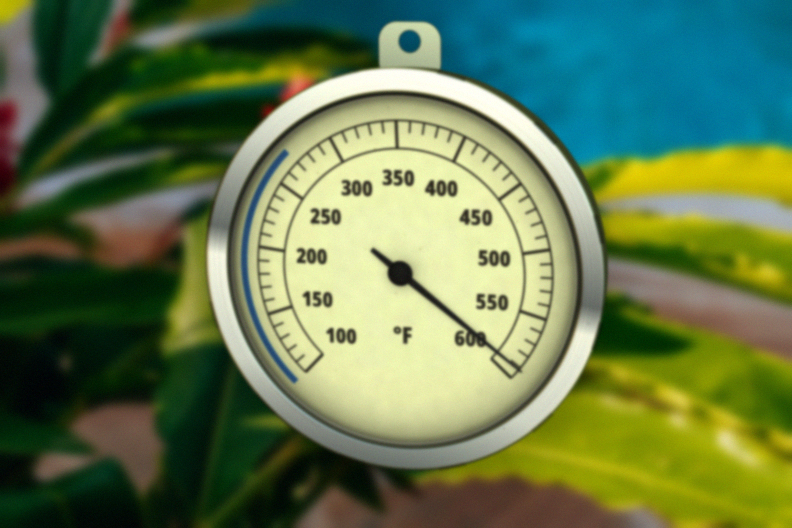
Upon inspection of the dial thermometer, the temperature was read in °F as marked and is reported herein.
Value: 590 °F
